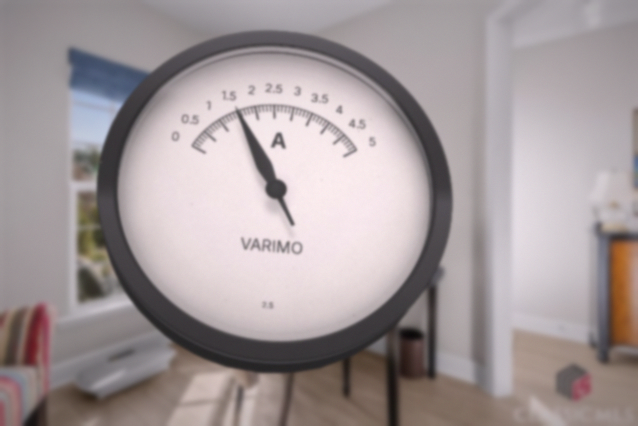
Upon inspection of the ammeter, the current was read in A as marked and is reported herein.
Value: 1.5 A
